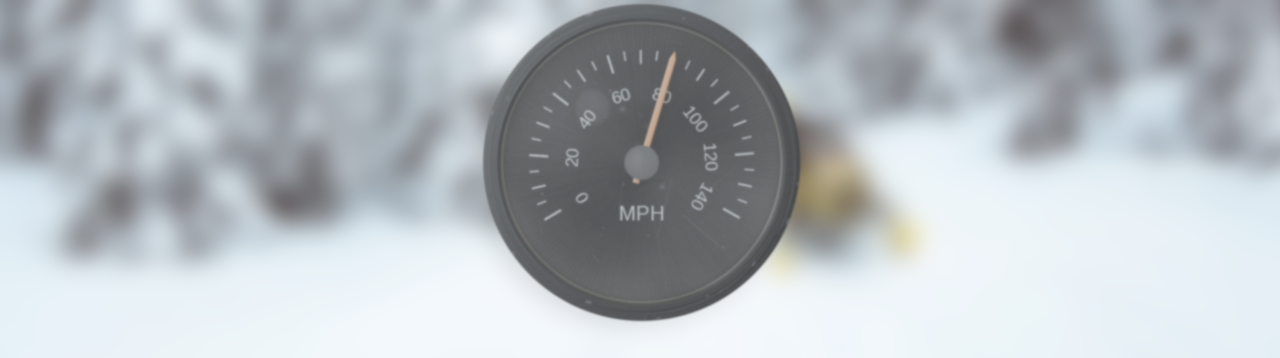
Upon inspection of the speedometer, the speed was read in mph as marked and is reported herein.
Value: 80 mph
